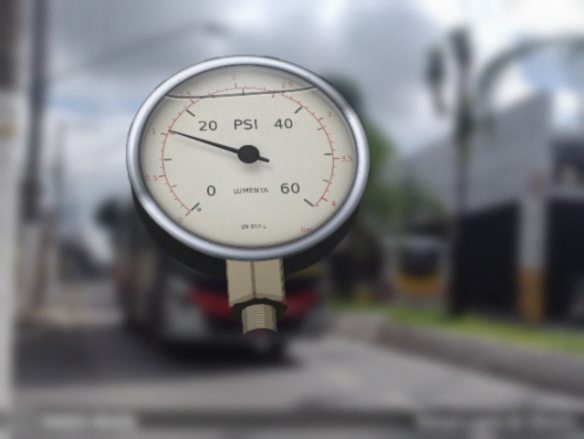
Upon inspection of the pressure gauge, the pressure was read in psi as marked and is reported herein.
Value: 15 psi
